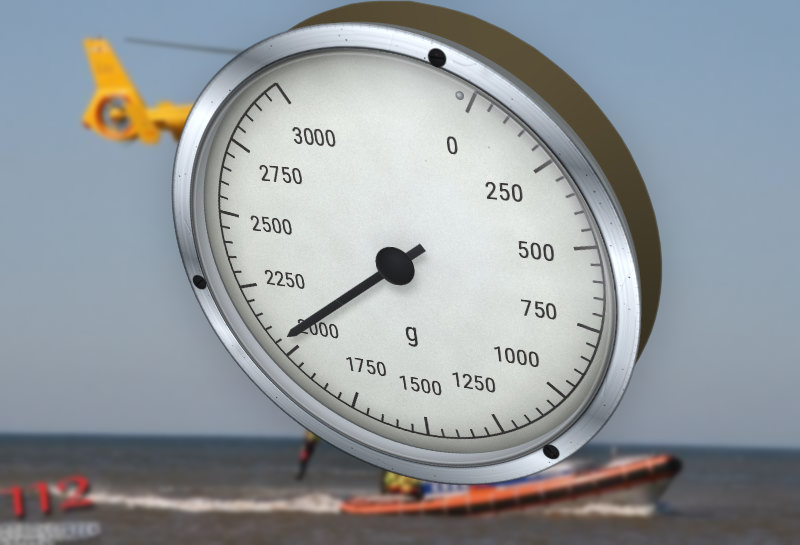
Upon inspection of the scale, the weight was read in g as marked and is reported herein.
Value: 2050 g
